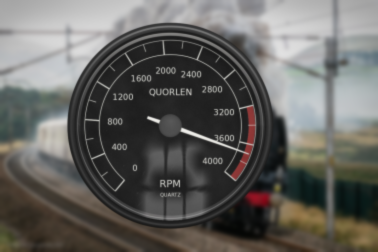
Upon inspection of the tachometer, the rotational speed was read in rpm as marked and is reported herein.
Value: 3700 rpm
